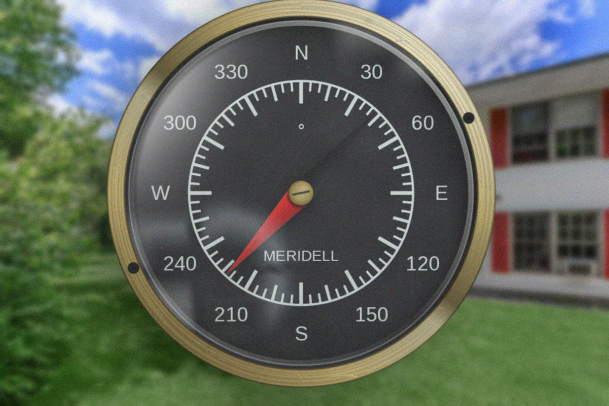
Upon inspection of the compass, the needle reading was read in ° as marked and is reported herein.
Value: 222.5 °
